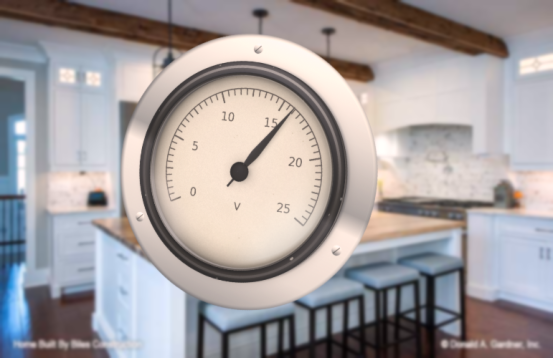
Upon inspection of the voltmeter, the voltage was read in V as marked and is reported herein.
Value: 16 V
